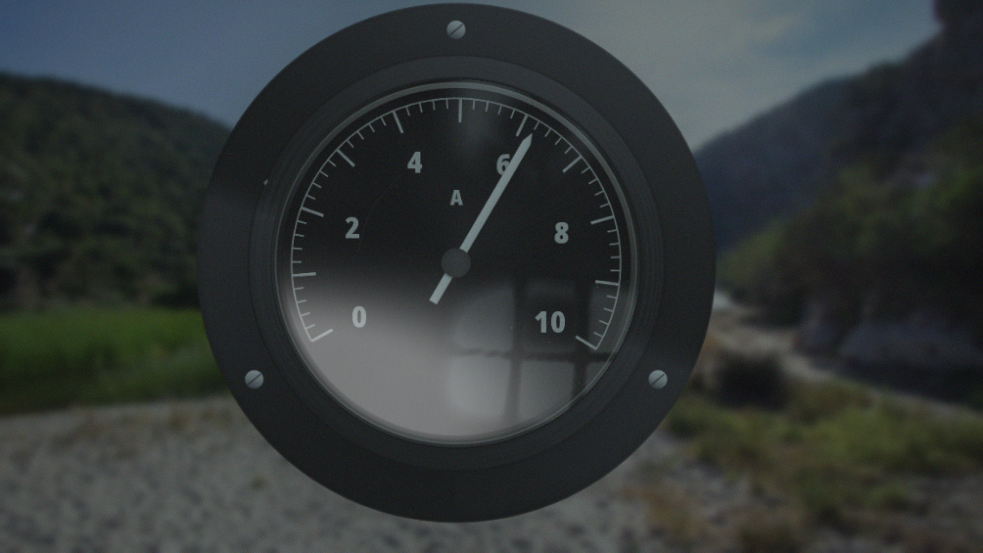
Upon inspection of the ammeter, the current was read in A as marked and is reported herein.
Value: 6.2 A
